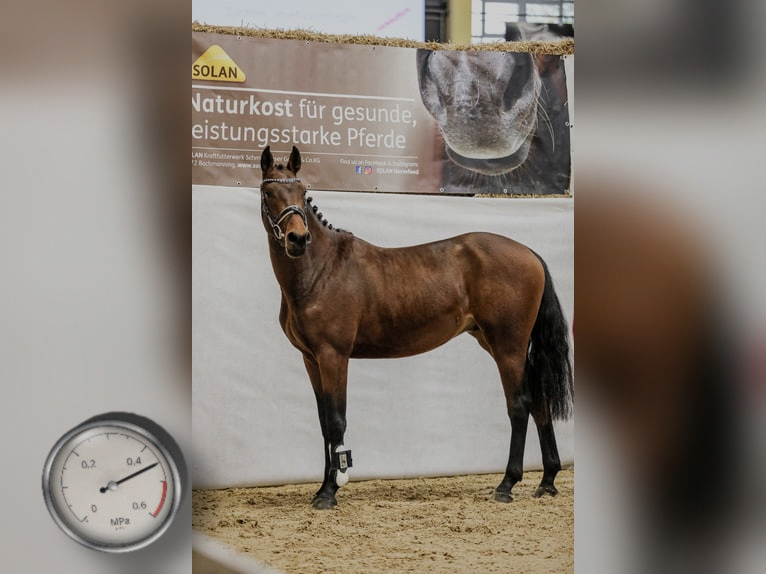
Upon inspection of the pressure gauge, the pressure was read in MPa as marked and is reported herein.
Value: 0.45 MPa
